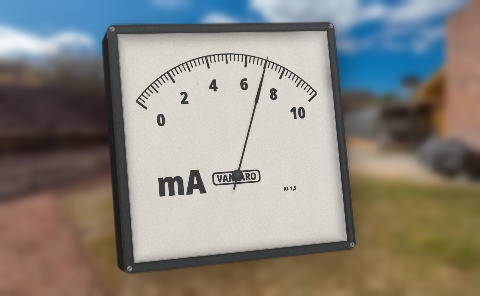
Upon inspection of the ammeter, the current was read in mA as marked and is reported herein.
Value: 7 mA
